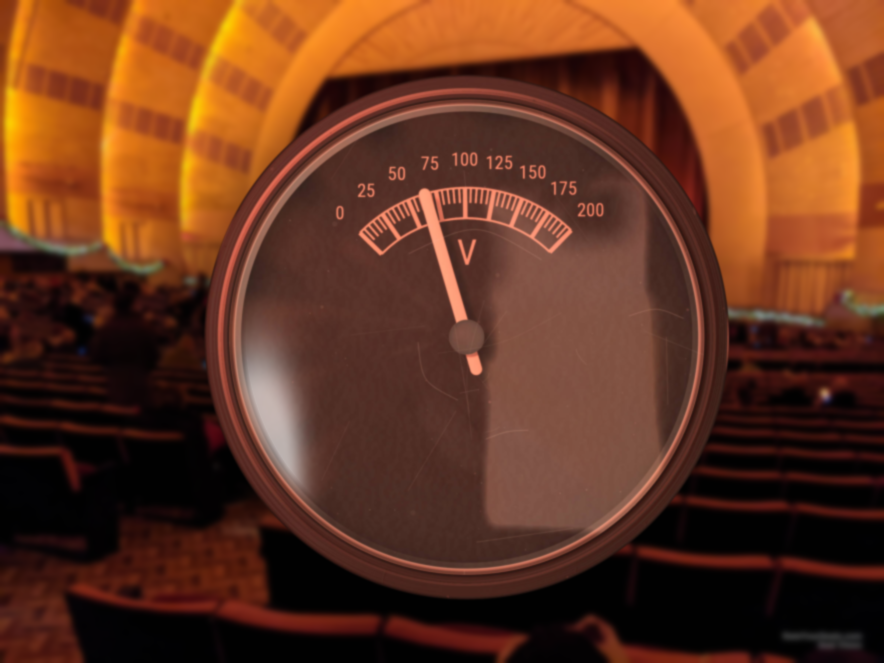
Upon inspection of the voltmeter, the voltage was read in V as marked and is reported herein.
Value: 65 V
